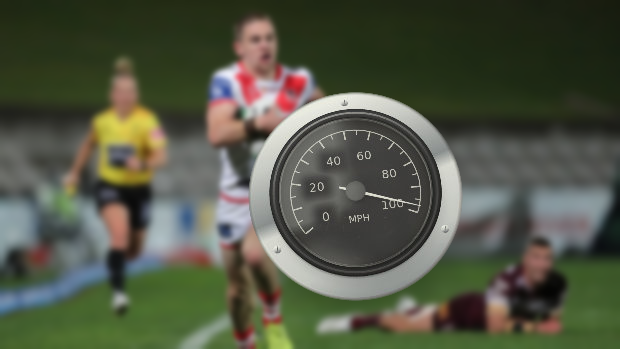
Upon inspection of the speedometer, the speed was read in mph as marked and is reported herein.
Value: 97.5 mph
